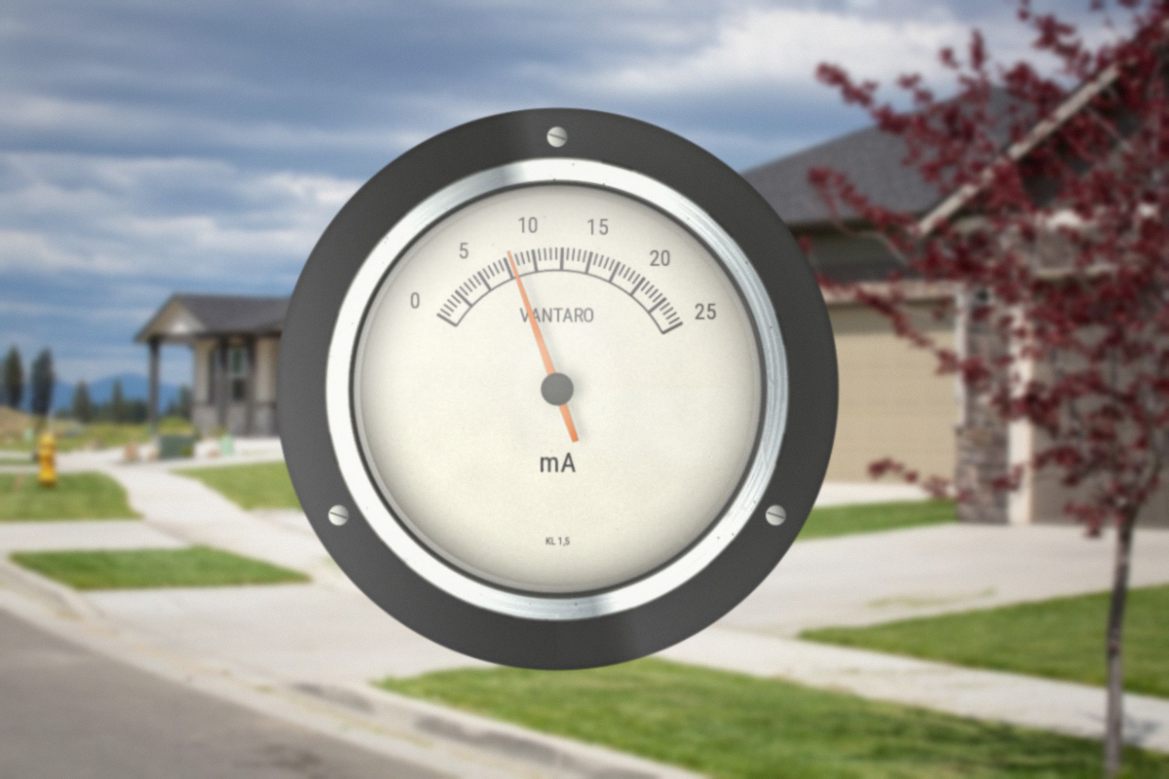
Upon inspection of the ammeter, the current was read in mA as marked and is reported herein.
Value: 8 mA
